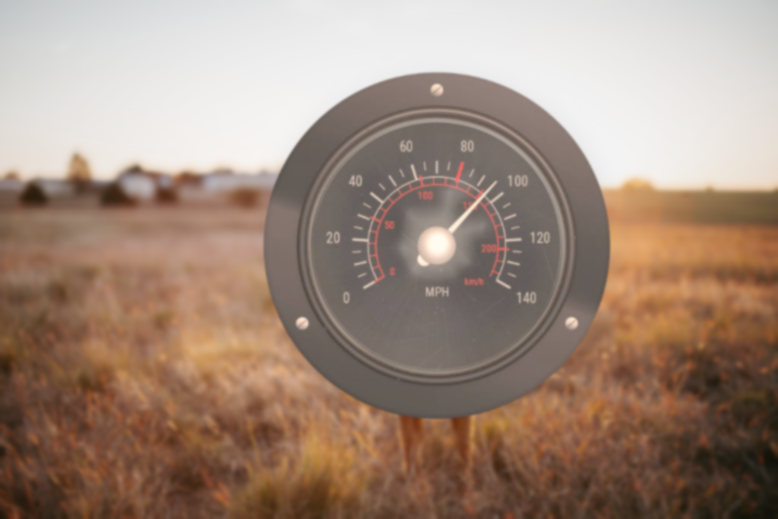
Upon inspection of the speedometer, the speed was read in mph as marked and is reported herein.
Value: 95 mph
